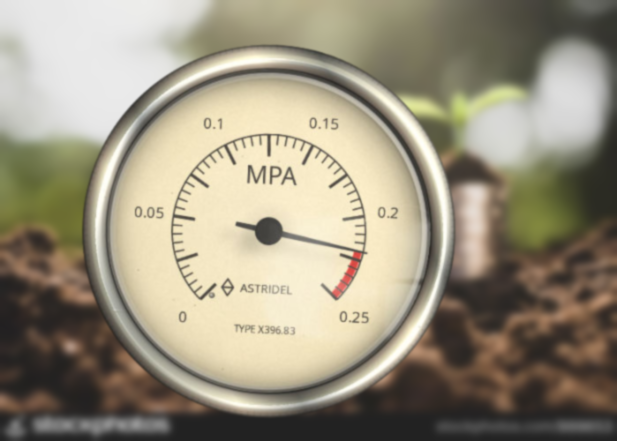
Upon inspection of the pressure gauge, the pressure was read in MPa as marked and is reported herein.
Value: 0.22 MPa
